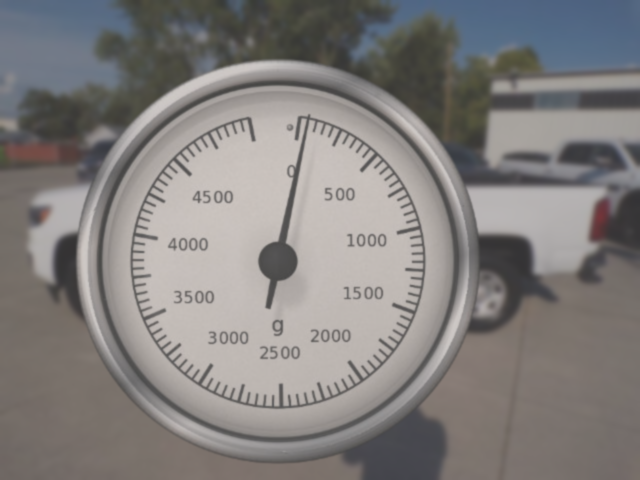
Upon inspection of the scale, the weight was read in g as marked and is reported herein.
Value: 50 g
